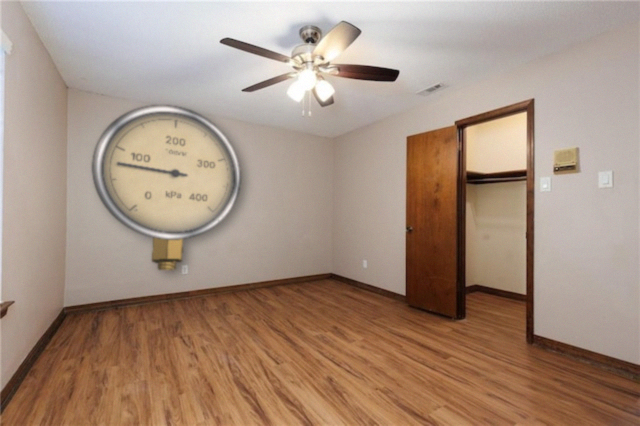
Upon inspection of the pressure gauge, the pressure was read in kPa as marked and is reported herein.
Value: 75 kPa
